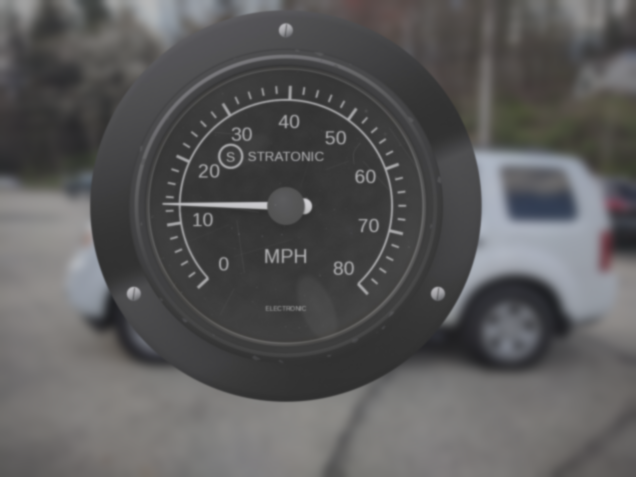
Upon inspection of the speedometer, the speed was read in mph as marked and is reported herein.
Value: 13 mph
